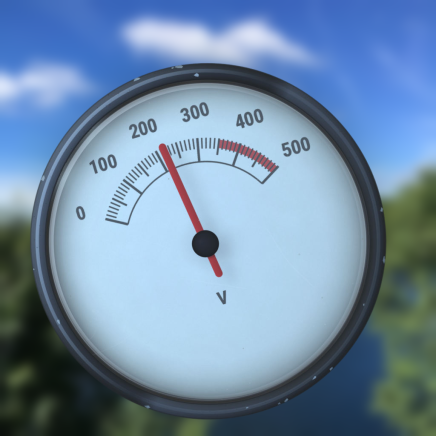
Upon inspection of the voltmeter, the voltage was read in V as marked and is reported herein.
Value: 220 V
